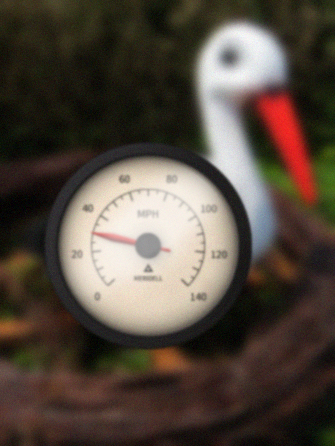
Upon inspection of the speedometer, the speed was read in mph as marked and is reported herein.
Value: 30 mph
